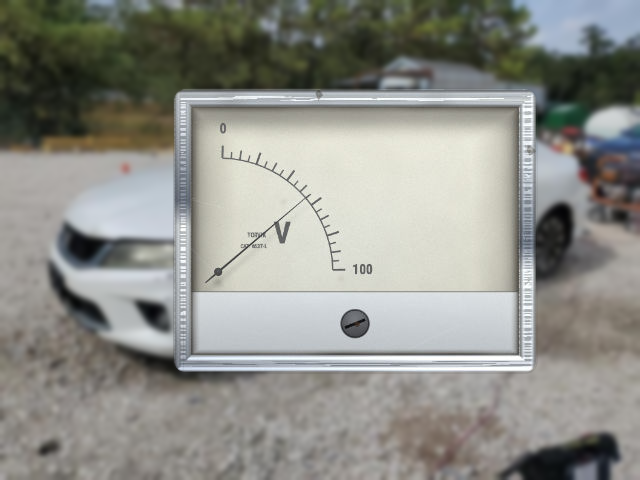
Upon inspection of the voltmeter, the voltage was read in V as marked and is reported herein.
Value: 55 V
